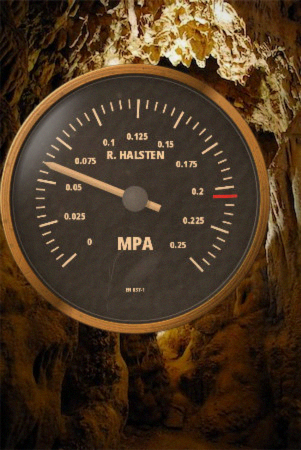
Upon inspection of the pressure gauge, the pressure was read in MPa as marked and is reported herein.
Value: 0.06 MPa
